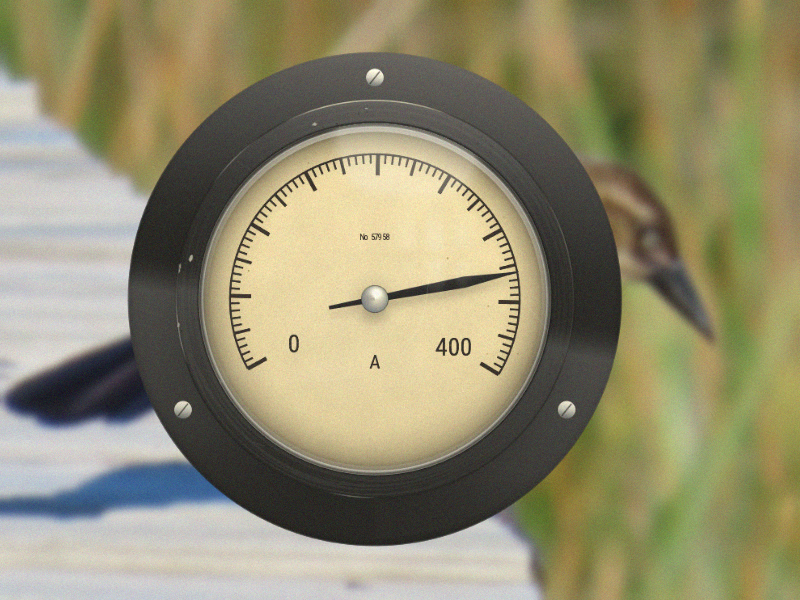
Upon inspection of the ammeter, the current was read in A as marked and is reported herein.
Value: 330 A
